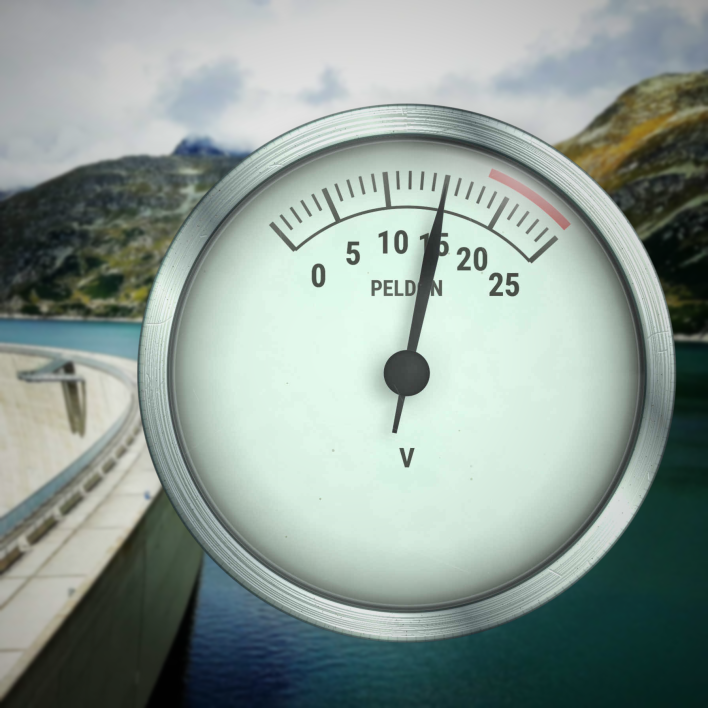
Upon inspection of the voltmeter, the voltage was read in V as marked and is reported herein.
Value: 15 V
